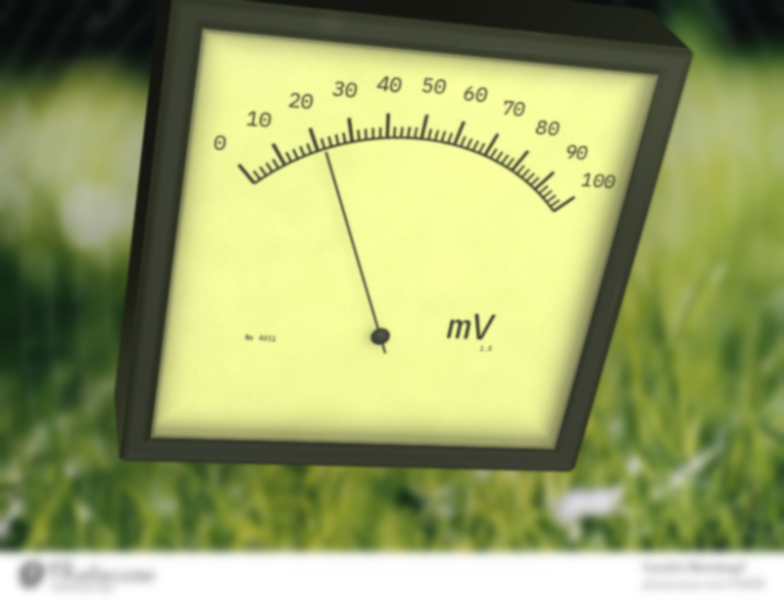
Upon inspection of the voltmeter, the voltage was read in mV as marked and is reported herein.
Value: 22 mV
